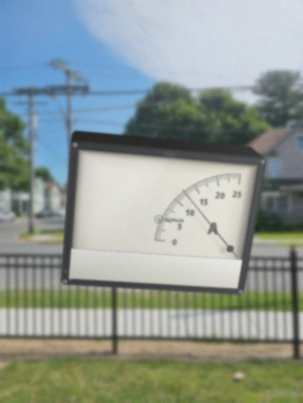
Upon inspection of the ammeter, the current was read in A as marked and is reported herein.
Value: 12.5 A
